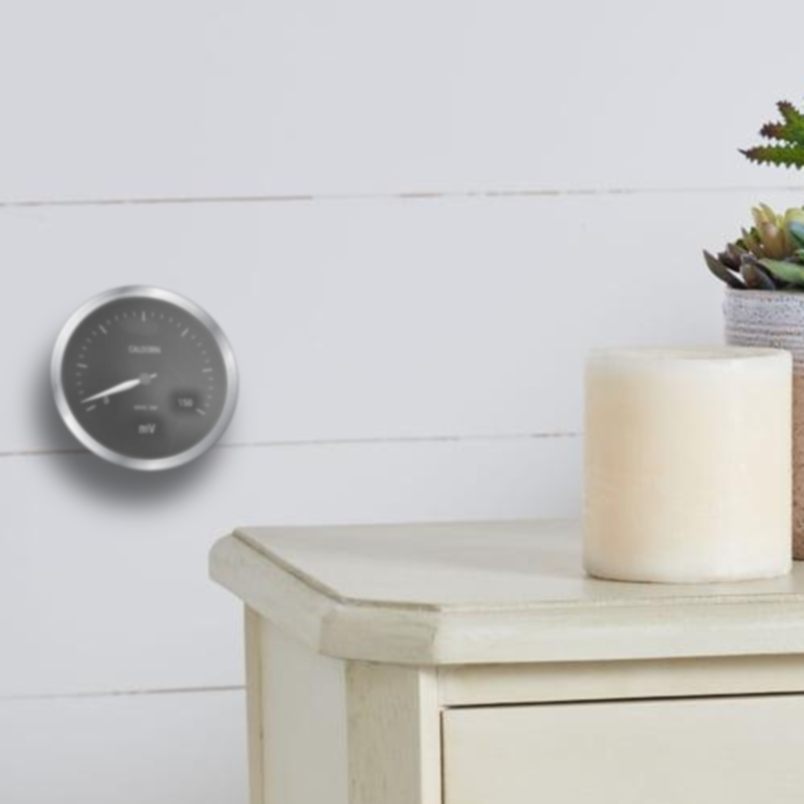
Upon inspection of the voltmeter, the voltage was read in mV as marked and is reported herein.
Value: 5 mV
